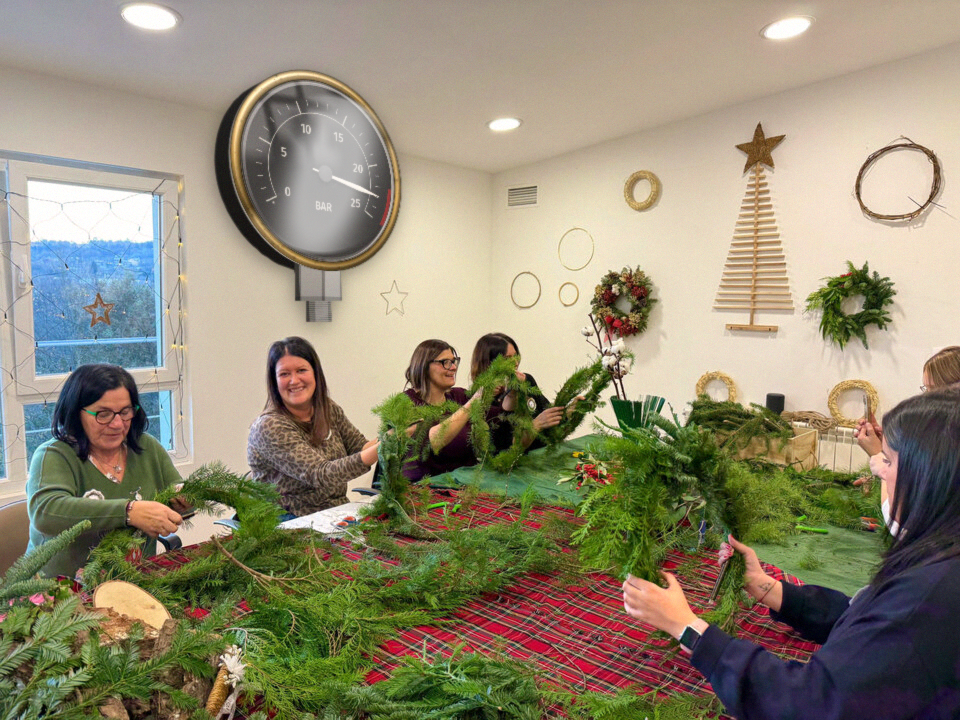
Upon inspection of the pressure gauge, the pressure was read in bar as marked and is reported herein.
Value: 23 bar
